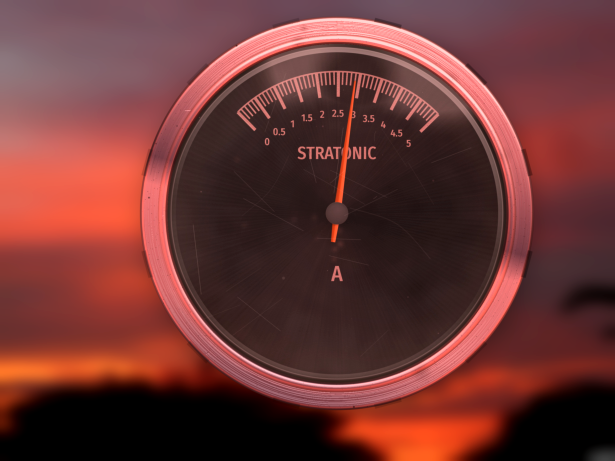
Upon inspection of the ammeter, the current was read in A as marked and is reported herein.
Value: 2.9 A
